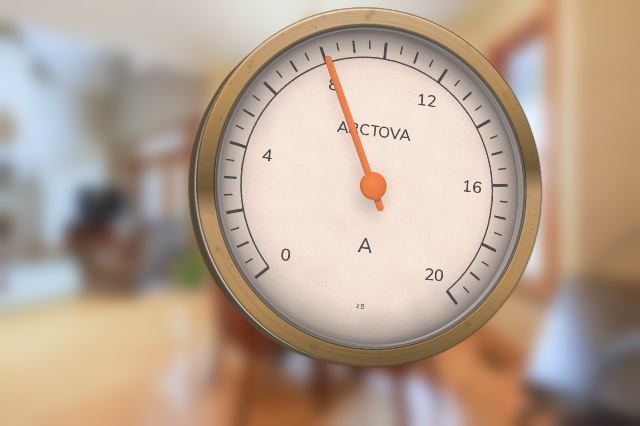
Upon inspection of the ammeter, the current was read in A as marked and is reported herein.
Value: 8 A
